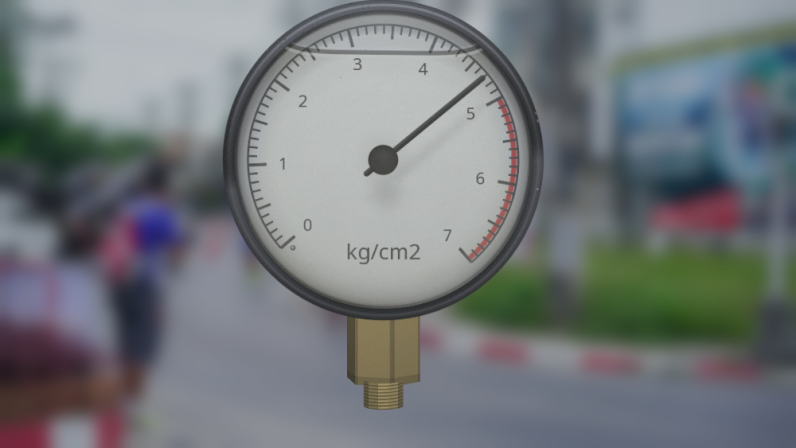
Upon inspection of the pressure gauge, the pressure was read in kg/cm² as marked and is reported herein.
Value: 4.7 kg/cm²
